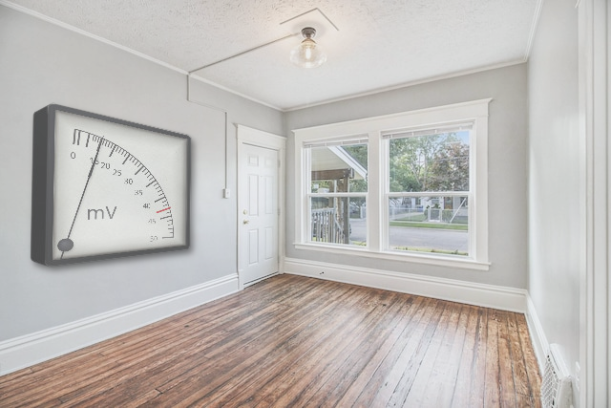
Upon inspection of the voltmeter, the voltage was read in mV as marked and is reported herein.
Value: 15 mV
